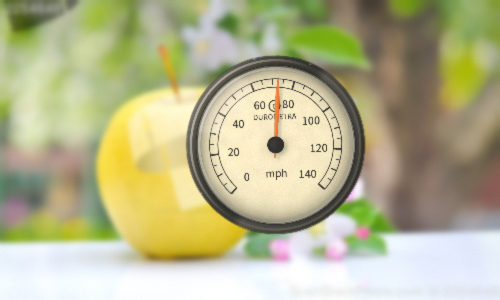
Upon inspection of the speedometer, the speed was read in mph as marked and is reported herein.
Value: 72.5 mph
